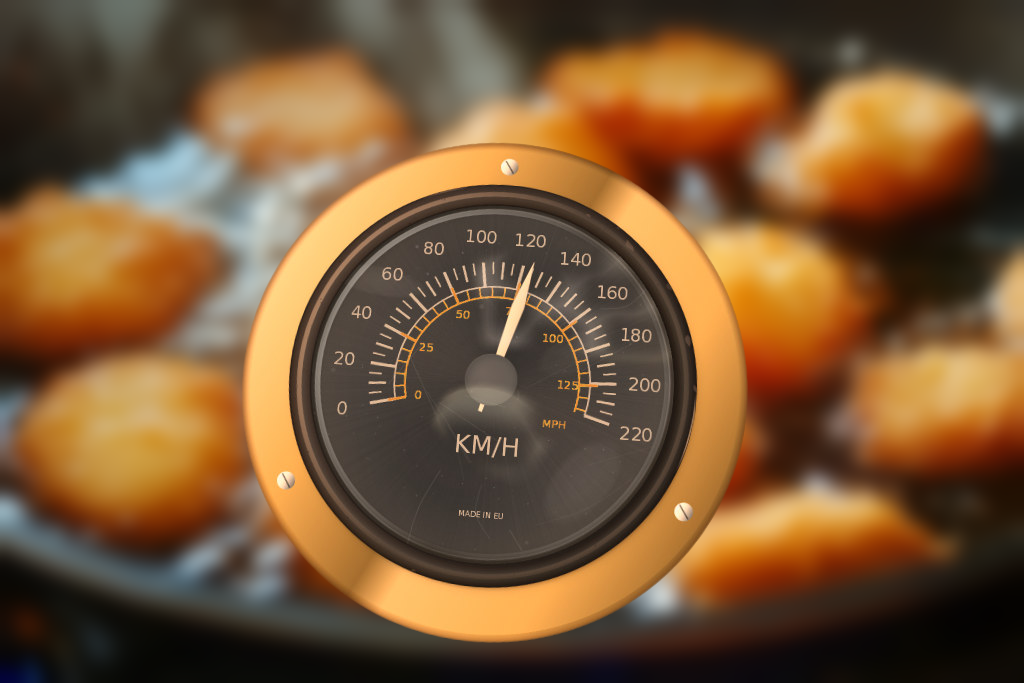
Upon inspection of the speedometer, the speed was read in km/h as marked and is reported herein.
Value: 125 km/h
